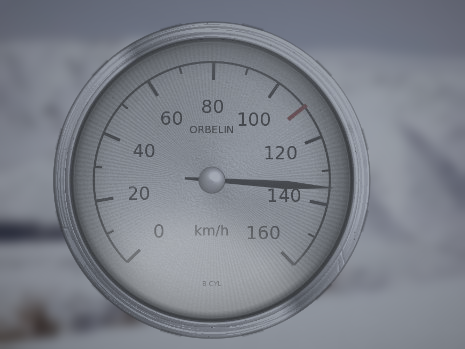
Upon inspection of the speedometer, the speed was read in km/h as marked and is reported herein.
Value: 135 km/h
